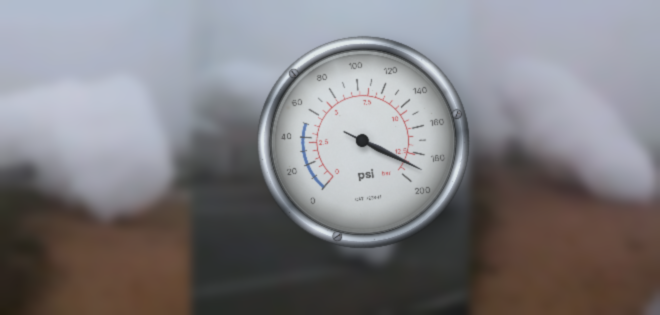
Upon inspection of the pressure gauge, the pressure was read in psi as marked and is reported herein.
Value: 190 psi
